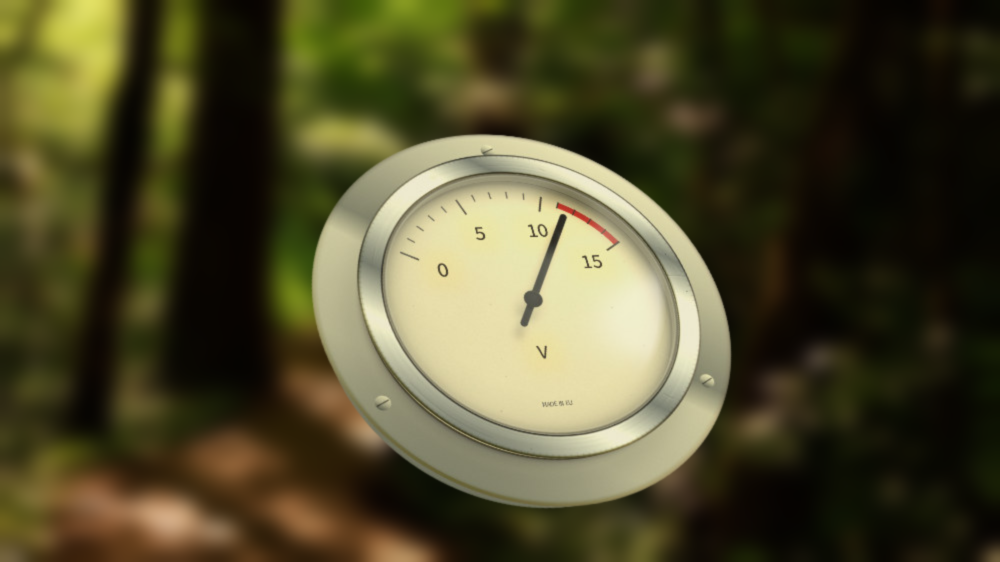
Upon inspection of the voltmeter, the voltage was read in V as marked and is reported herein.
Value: 11.5 V
